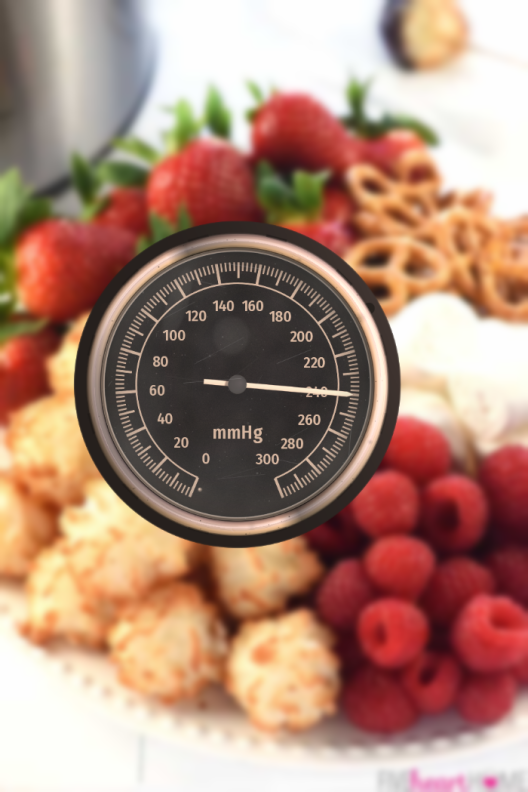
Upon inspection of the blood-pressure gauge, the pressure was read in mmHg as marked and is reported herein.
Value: 240 mmHg
